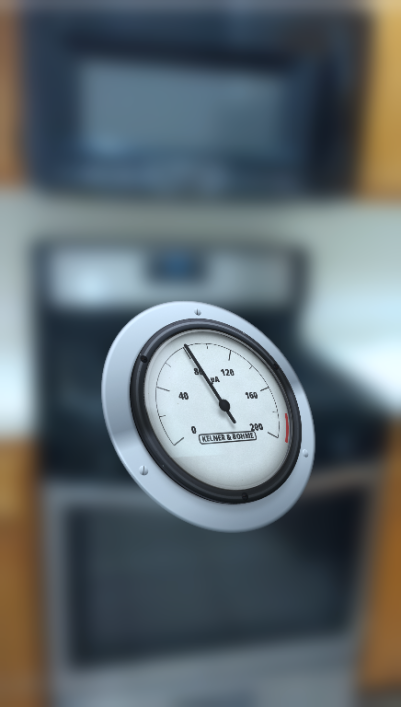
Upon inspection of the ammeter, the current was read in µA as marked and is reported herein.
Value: 80 µA
